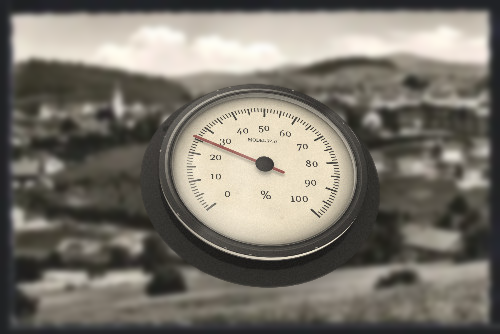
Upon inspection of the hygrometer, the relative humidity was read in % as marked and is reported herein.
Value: 25 %
